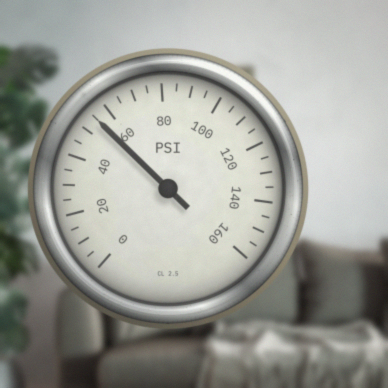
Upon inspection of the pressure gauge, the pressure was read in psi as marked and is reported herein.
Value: 55 psi
